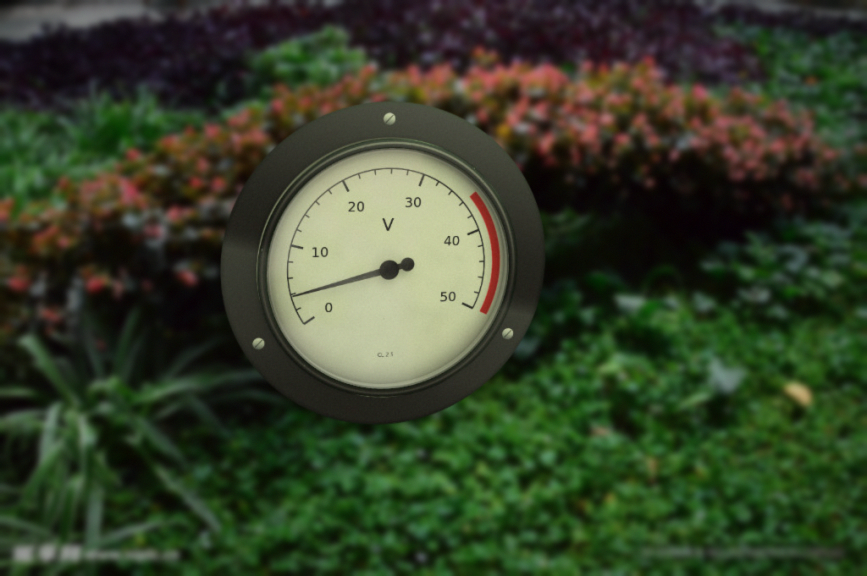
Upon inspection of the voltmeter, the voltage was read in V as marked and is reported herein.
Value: 4 V
